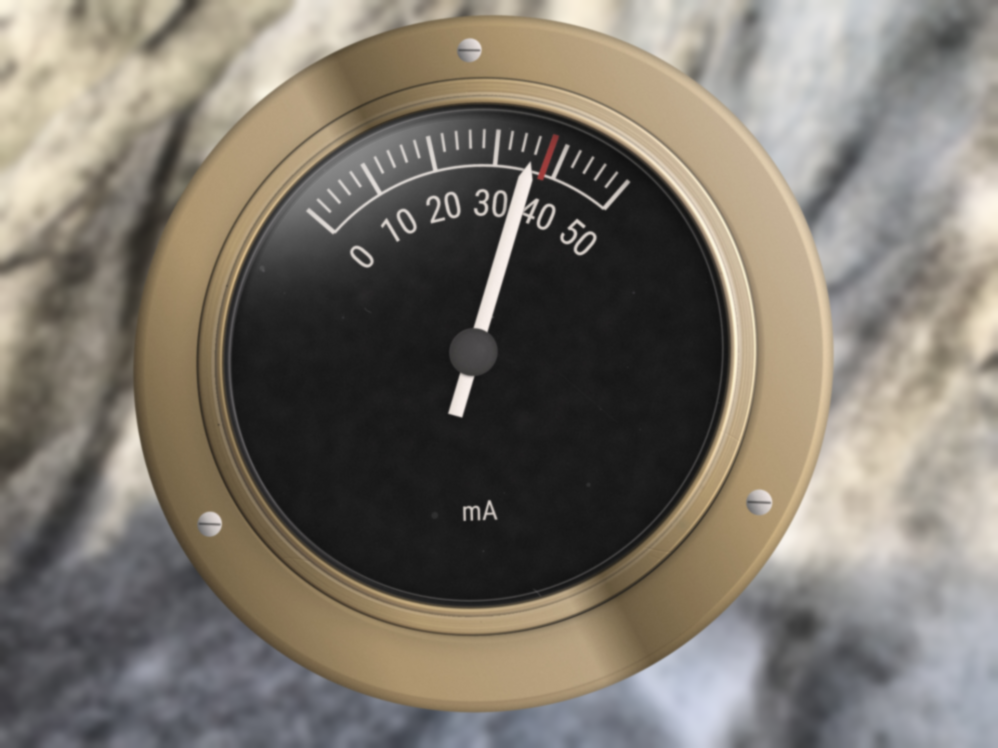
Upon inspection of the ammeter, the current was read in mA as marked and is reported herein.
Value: 36 mA
